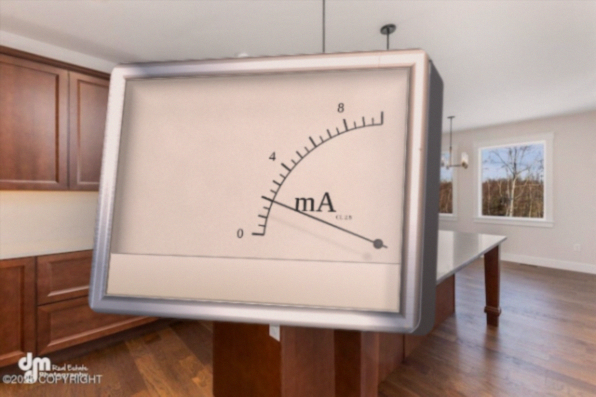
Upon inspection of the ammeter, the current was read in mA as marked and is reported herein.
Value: 2 mA
